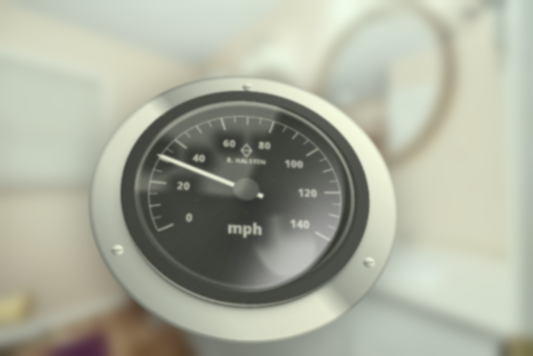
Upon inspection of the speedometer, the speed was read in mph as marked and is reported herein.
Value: 30 mph
